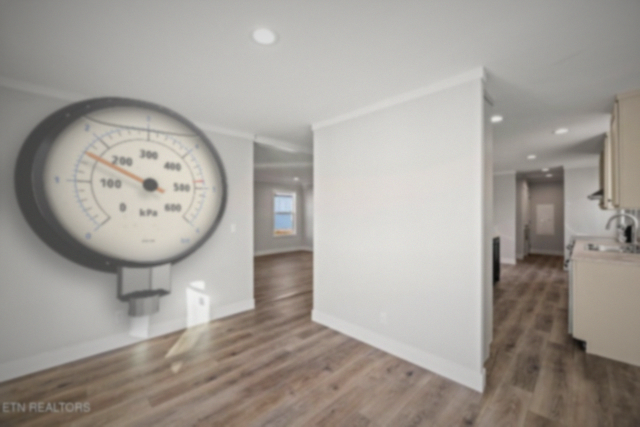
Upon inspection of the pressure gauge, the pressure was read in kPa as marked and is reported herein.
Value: 160 kPa
